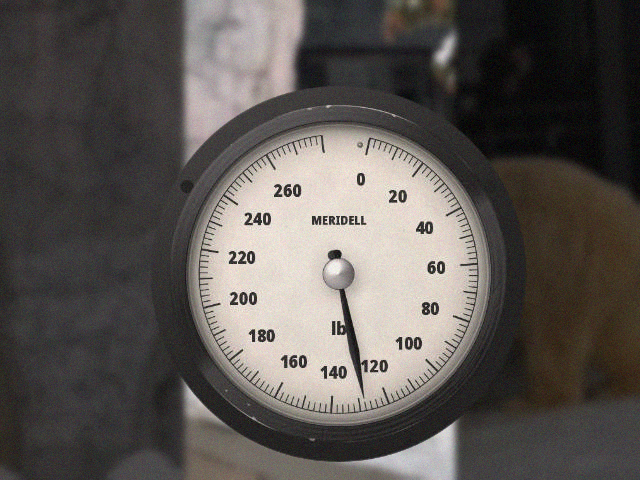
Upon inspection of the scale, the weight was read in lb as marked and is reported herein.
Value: 128 lb
